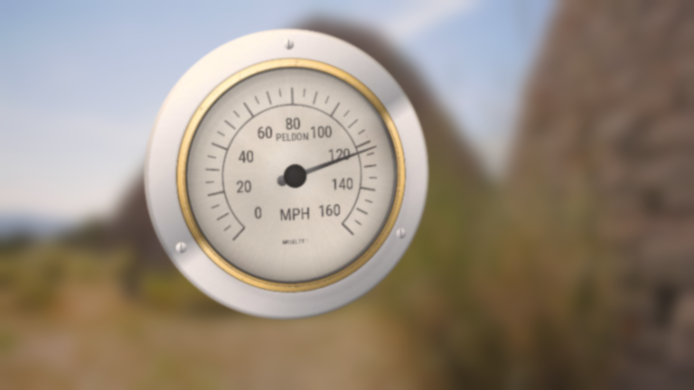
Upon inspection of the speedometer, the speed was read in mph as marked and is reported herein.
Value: 122.5 mph
